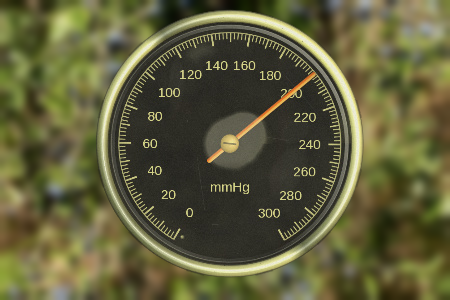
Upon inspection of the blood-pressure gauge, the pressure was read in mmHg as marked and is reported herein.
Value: 200 mmHg
